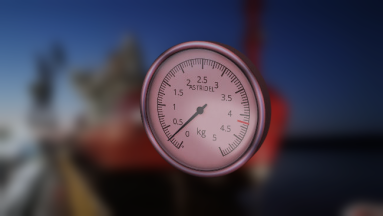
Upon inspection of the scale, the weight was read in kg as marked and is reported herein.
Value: 0.25 kg
